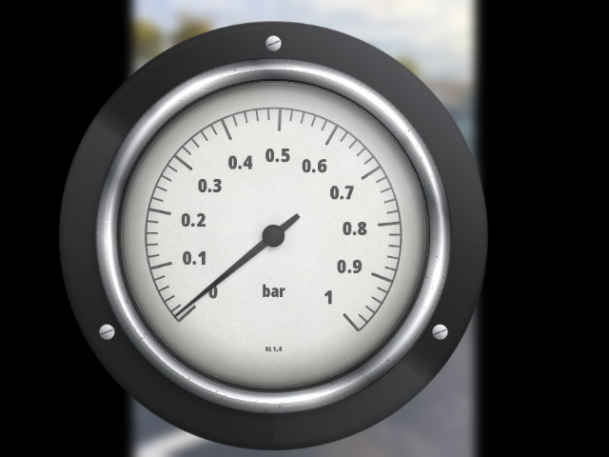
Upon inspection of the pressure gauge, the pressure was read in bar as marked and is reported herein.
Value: 0.01 bar
